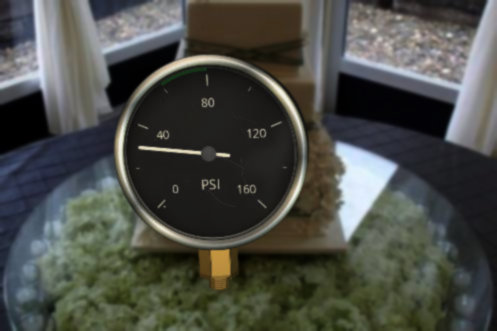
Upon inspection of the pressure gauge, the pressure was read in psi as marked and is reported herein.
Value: 30 psi
